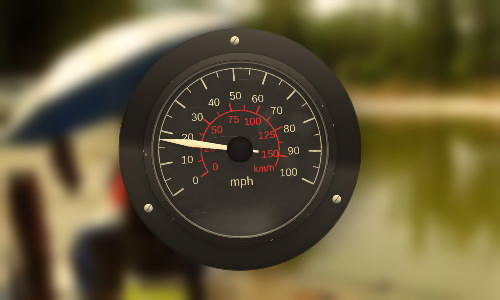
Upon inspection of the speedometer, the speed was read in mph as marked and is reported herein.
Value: 17.5 mph
